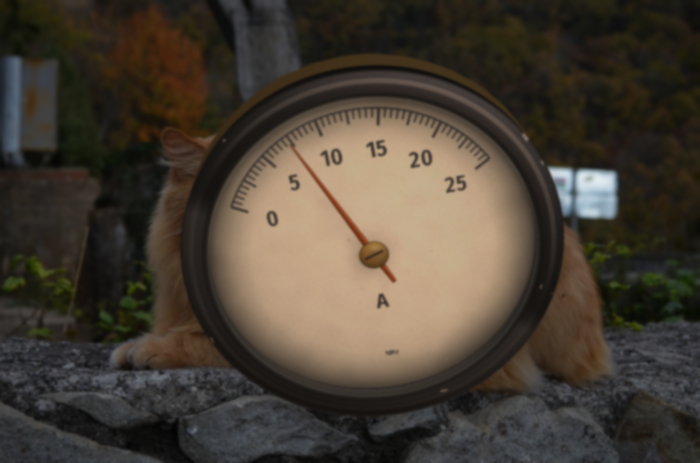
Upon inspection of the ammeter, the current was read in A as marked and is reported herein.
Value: 7.5 A
